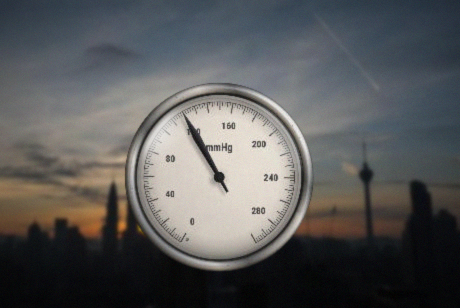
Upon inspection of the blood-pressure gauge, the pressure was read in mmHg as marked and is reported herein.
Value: 120 mmHg
